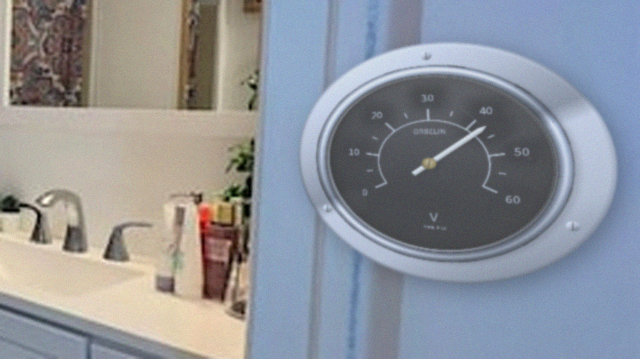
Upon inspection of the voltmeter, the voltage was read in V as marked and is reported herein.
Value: 42.5 V
